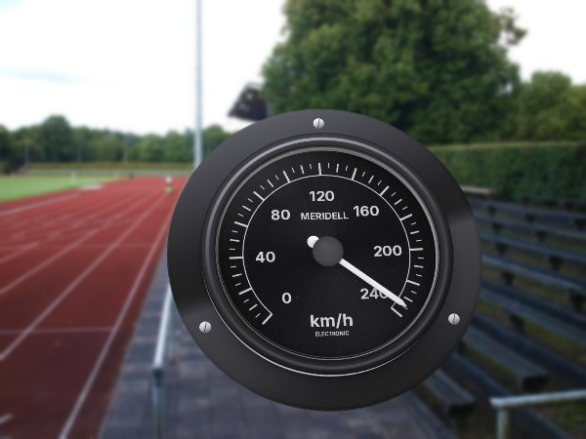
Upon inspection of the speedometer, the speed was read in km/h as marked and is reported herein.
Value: 235 km/h
